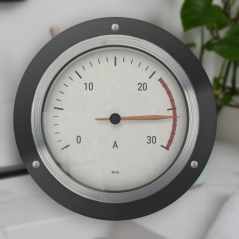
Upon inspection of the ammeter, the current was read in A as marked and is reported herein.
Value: 26 A
